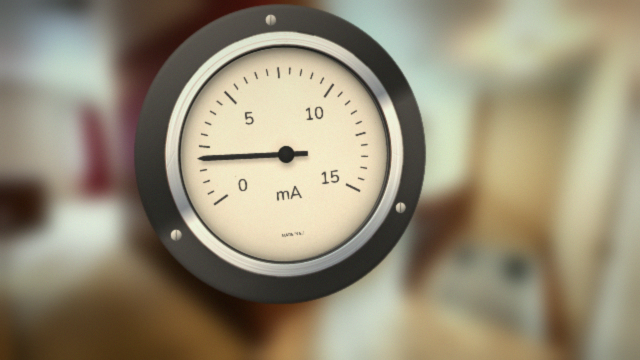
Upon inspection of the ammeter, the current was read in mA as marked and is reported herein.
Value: 2 mA
